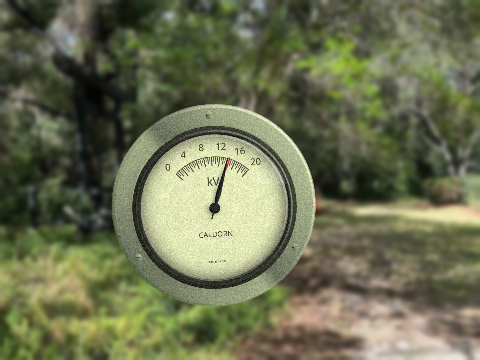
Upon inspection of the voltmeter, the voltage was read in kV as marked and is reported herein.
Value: 14 kV
